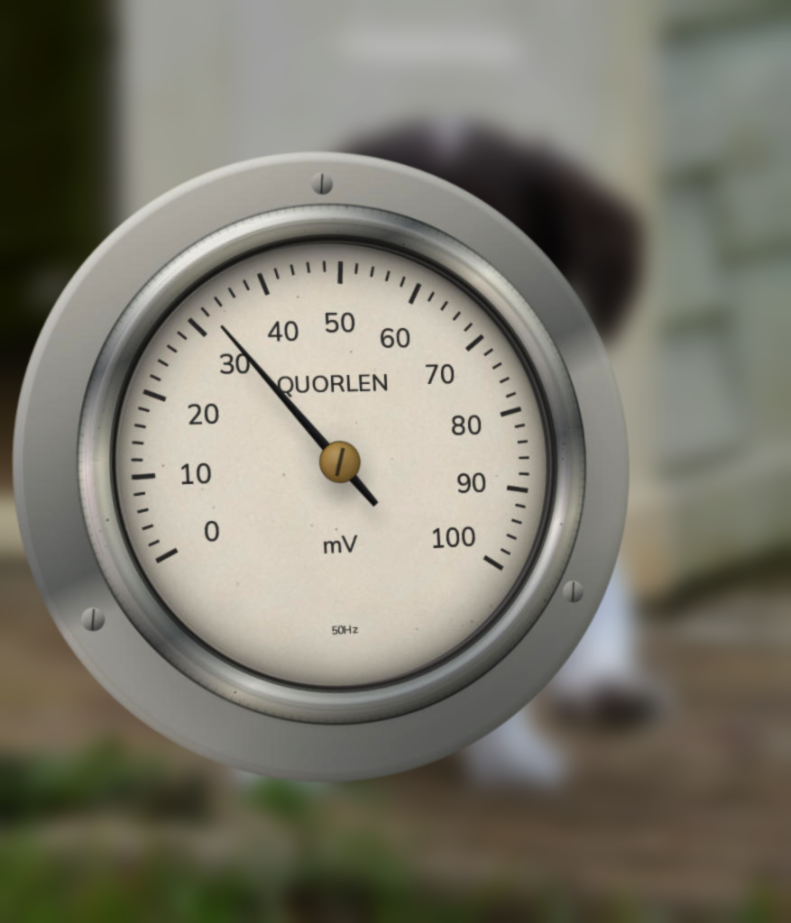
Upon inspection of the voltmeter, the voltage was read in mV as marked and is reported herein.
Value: 32 mV
